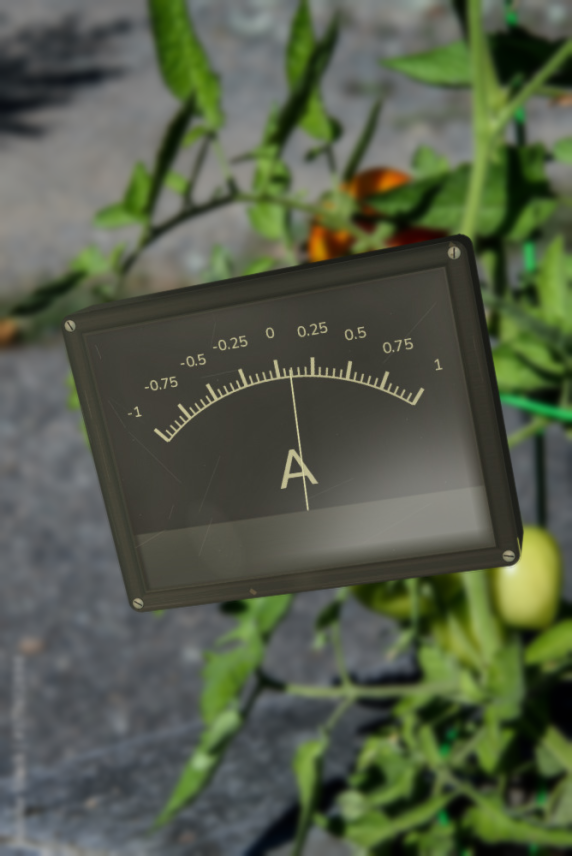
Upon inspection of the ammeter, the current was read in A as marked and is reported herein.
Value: 0.1 A
